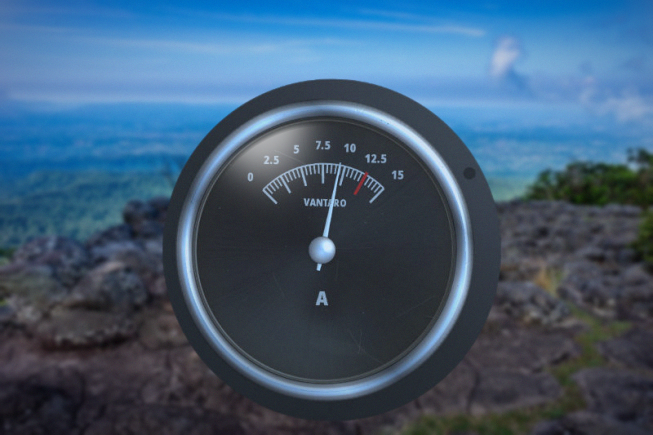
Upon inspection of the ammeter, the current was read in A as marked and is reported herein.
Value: 9.5 A
